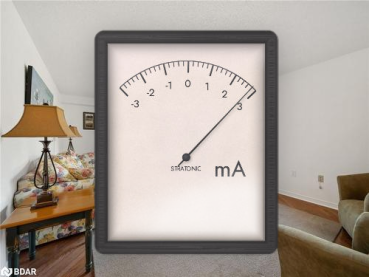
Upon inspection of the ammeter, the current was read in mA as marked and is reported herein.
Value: 2.8 mA
